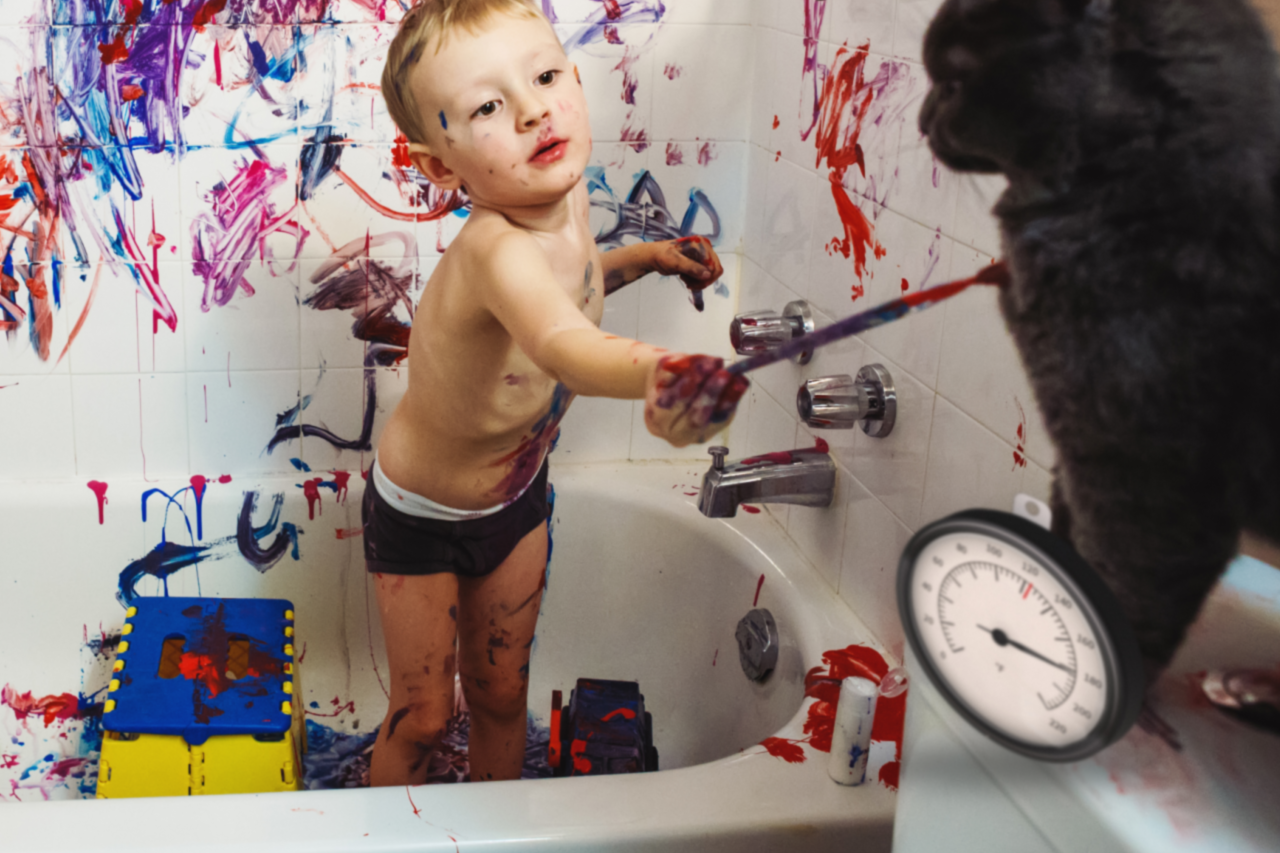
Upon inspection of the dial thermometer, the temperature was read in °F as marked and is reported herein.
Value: 180 °F
